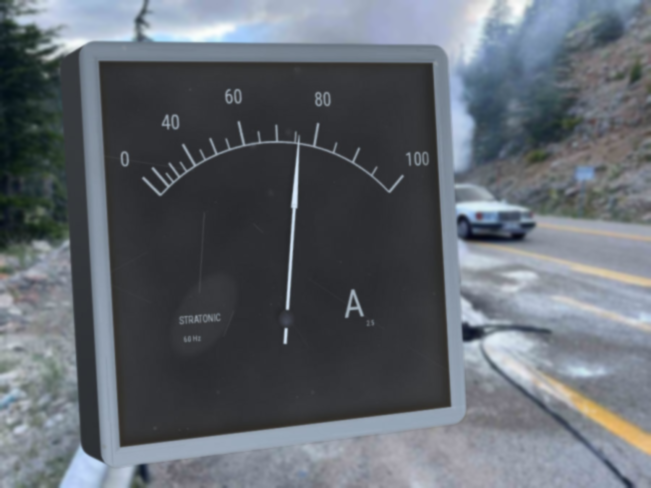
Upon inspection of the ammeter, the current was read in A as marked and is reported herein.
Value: 75 A
